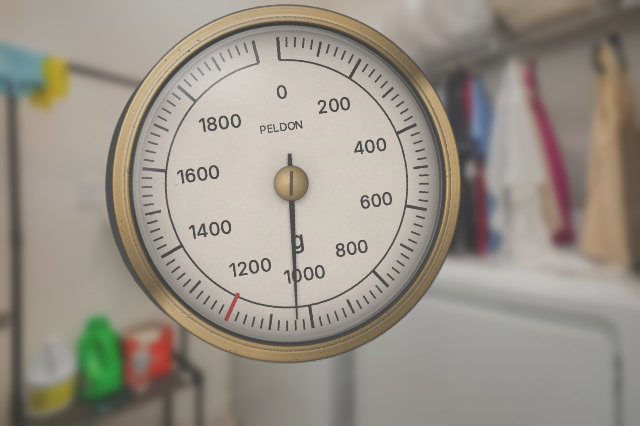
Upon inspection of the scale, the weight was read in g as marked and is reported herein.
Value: 1040 g
